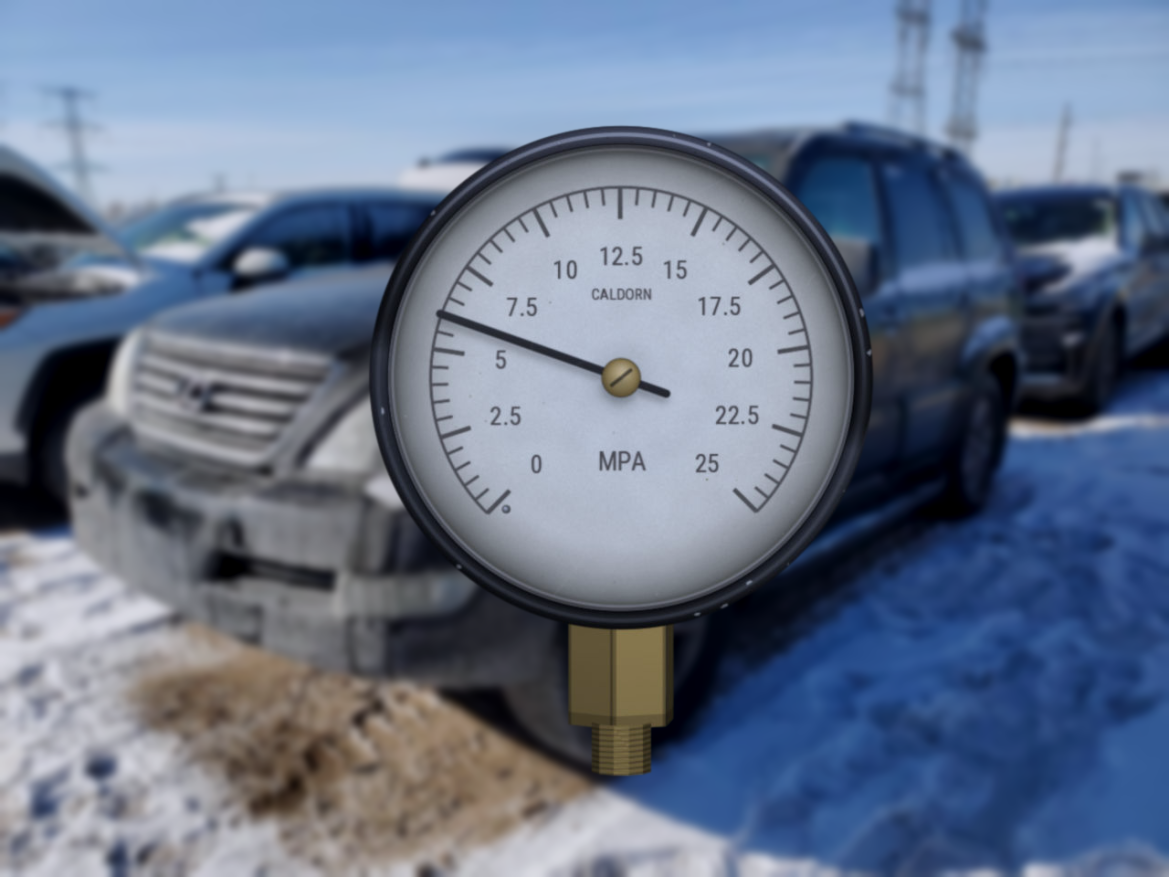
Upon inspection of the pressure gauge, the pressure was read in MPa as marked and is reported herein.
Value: 6 MPa
